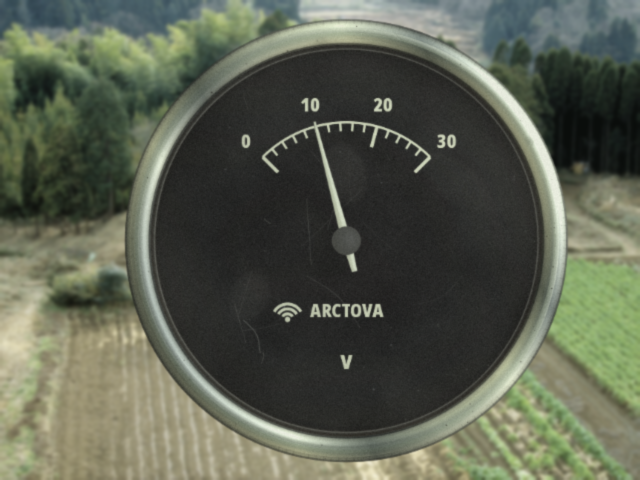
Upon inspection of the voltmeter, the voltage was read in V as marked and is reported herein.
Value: 10 V
